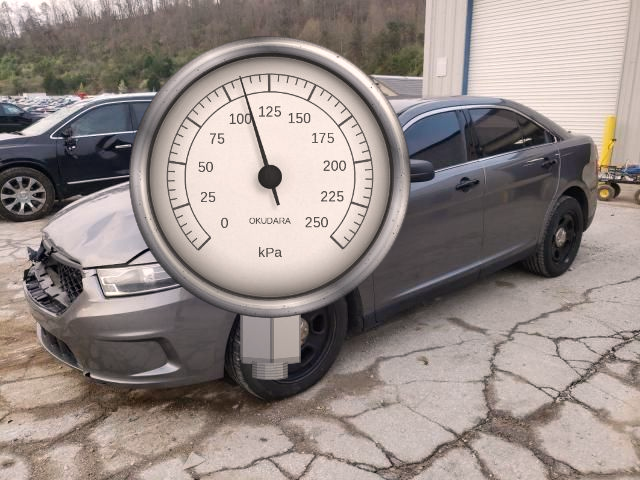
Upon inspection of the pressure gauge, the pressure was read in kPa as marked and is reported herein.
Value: 110 kPa
